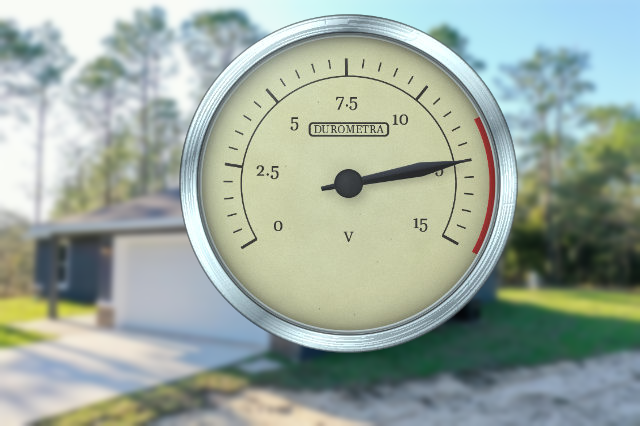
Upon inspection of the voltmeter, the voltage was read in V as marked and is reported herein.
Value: 12.5 V
